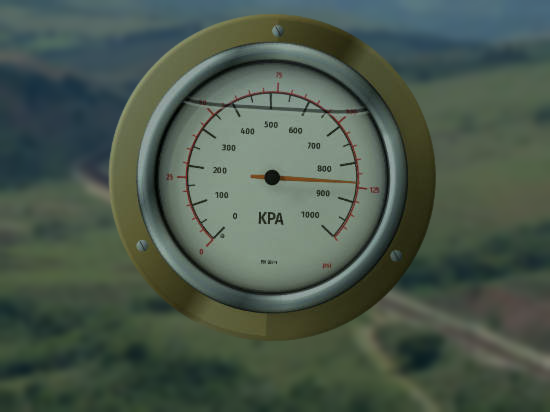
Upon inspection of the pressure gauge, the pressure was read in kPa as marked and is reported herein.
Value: 850 kPa
